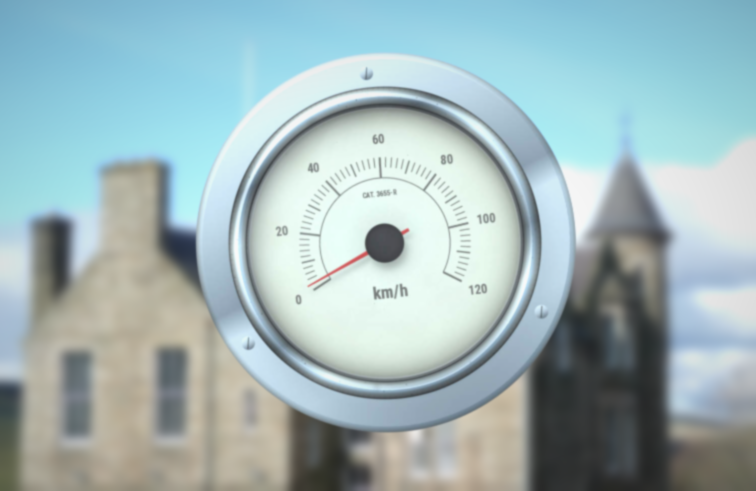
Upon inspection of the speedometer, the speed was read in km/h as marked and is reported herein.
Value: 2 km/h
